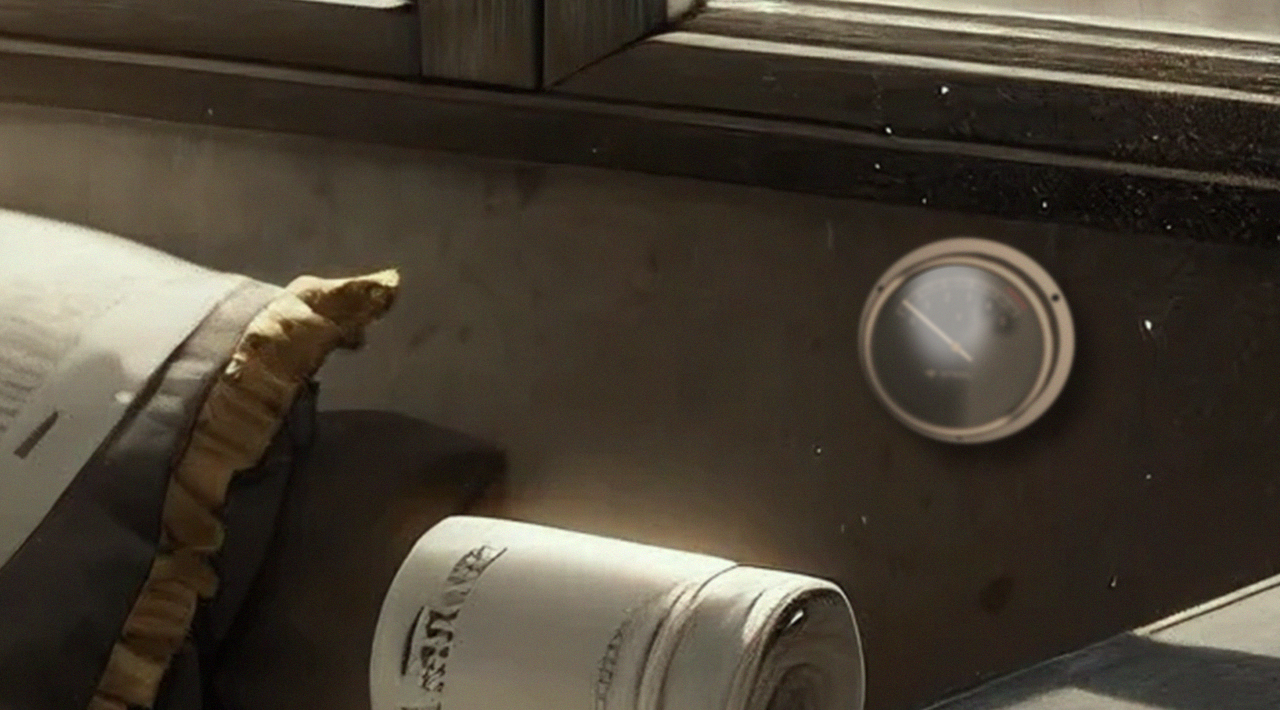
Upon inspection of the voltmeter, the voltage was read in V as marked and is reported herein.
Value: 0.5 V
